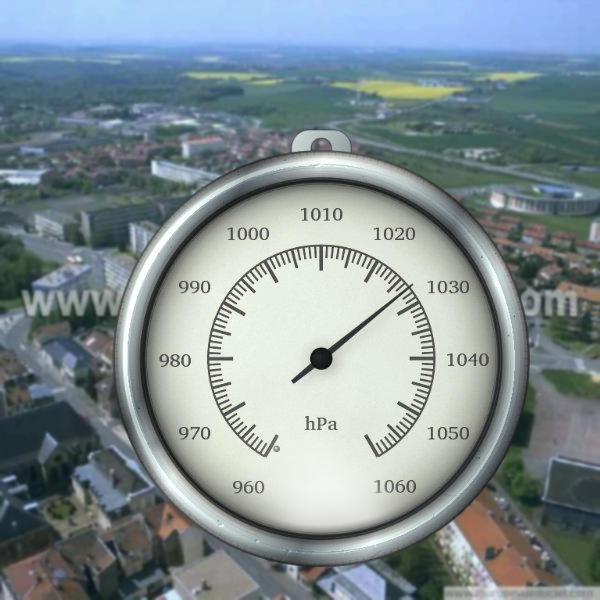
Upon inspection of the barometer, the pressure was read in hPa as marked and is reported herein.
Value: 1027 hPa
